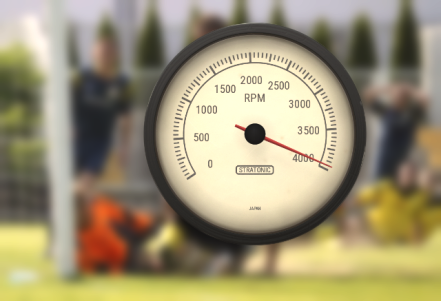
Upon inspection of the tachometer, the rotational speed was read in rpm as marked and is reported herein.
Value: 3950 rpm
